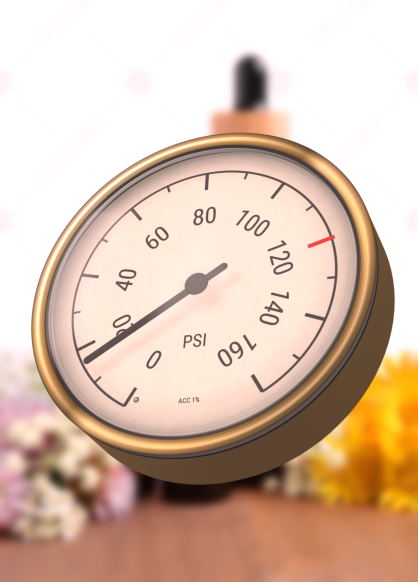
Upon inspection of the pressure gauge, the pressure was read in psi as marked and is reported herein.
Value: 15 psi
